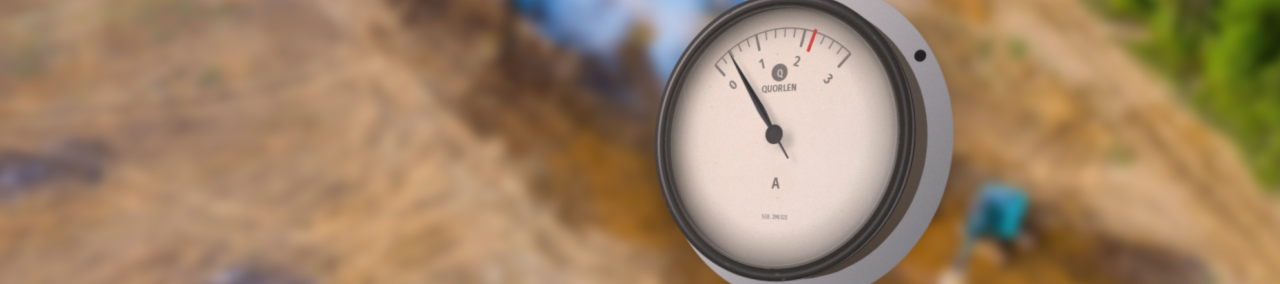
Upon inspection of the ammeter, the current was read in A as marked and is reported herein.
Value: 0.4 A
